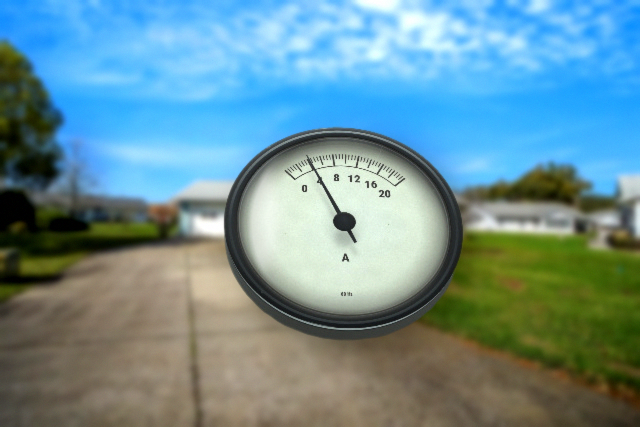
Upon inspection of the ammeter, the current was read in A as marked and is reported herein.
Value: 4 A
